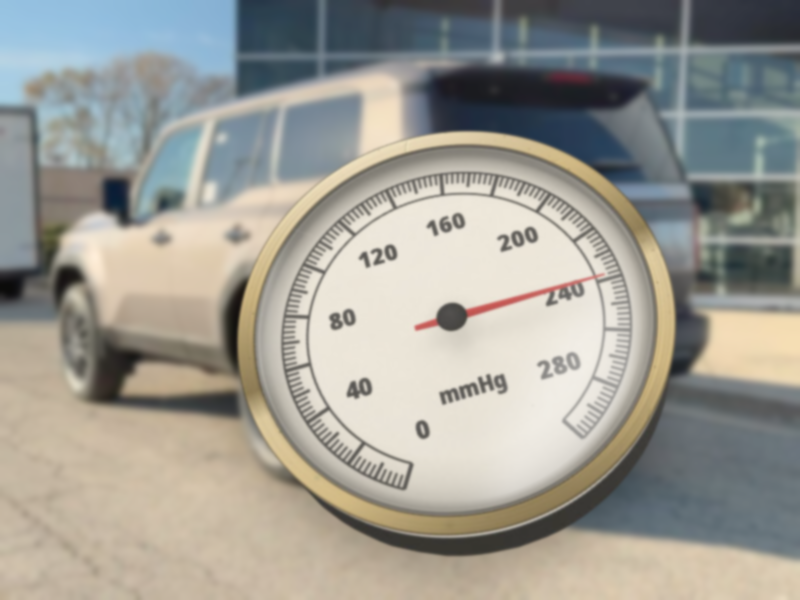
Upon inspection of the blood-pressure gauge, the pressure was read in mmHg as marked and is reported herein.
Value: 240 mmHg
